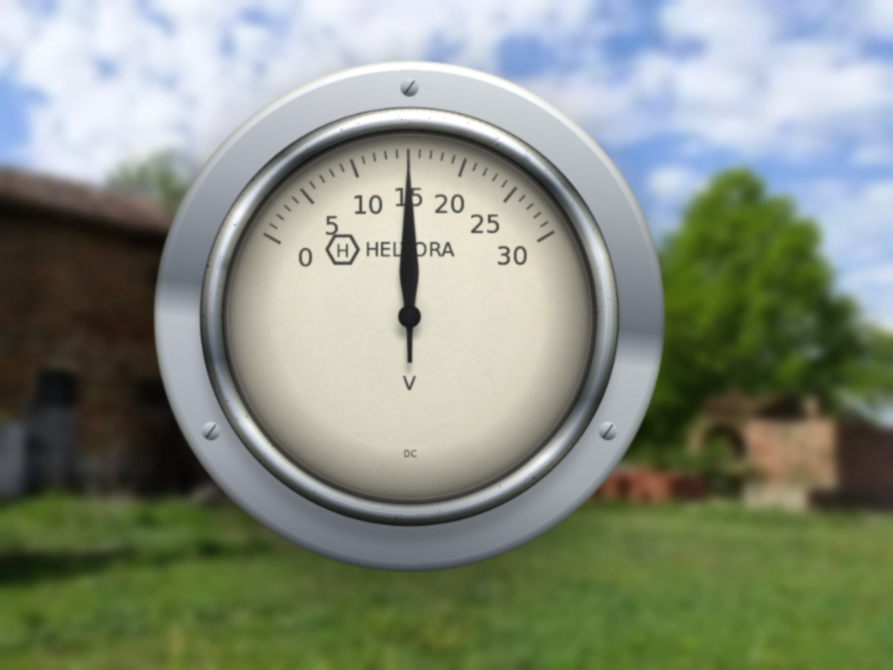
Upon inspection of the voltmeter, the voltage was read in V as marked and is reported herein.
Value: 15 V
